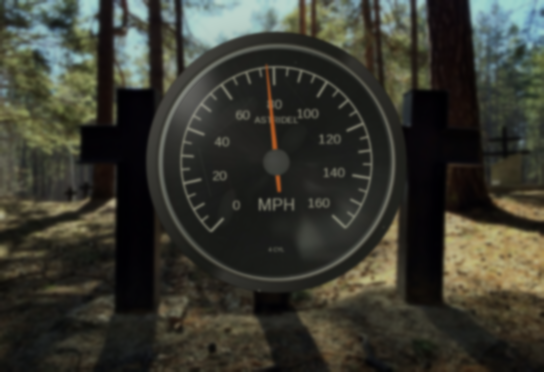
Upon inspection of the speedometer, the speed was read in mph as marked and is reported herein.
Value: 77.5 mph
